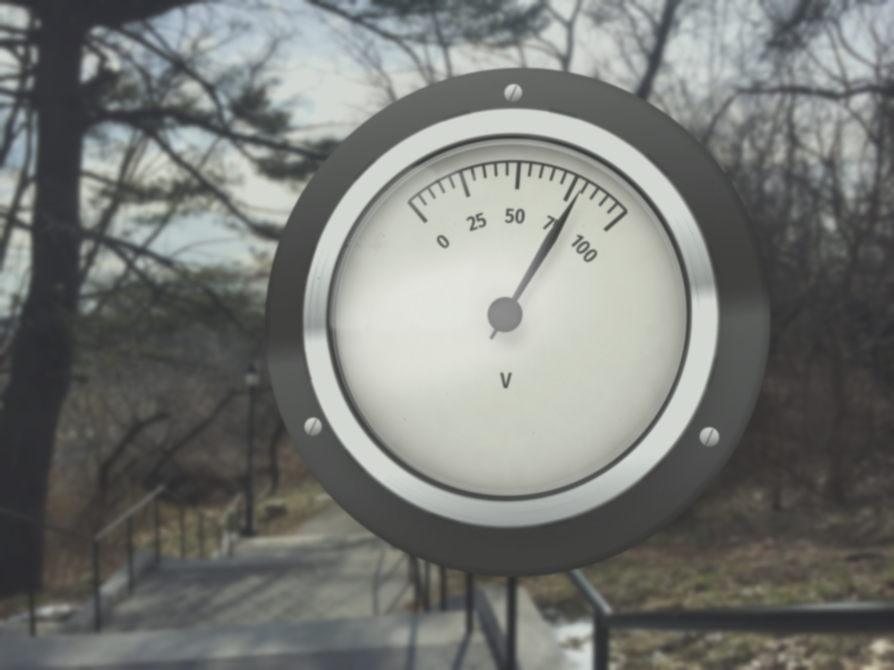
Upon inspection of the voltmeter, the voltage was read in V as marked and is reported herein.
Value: 80 V
